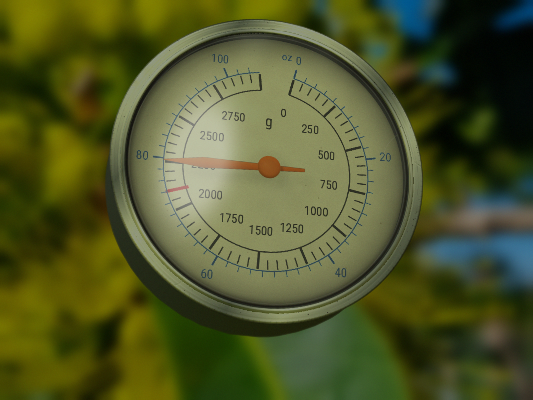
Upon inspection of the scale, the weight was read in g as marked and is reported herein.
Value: 2250 g
